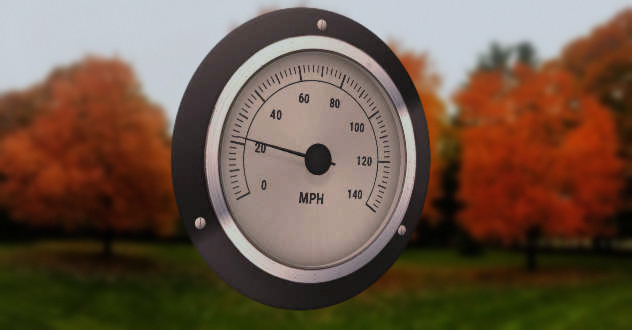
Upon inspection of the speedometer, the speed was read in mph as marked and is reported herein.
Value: 22 mph
